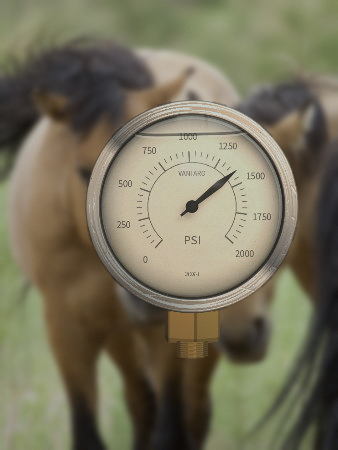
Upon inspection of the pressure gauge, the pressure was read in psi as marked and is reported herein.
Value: 1400 psi
